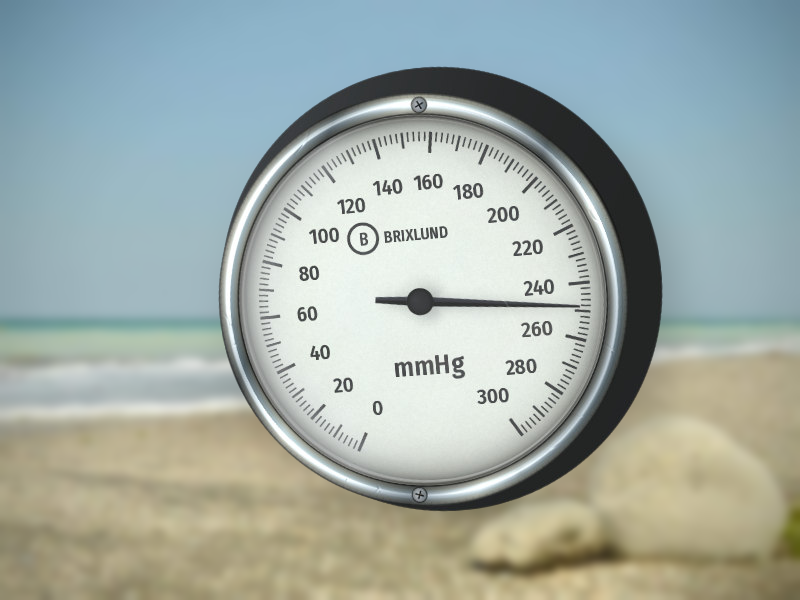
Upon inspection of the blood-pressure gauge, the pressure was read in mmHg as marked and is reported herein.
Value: 248 mmHg
